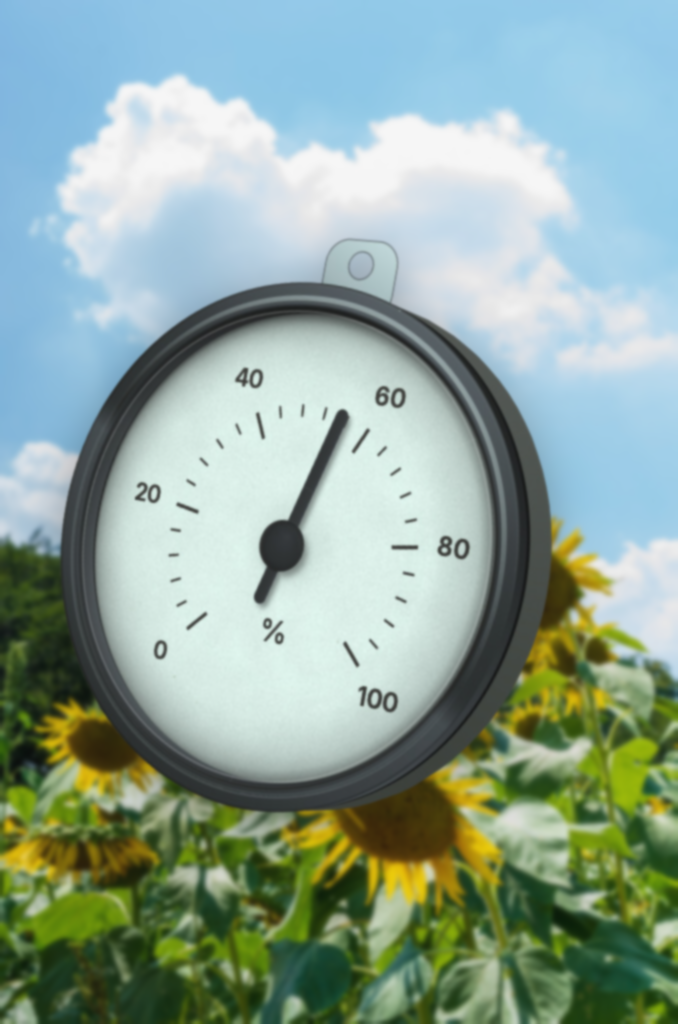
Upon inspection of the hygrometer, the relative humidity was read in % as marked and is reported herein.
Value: 56 %
